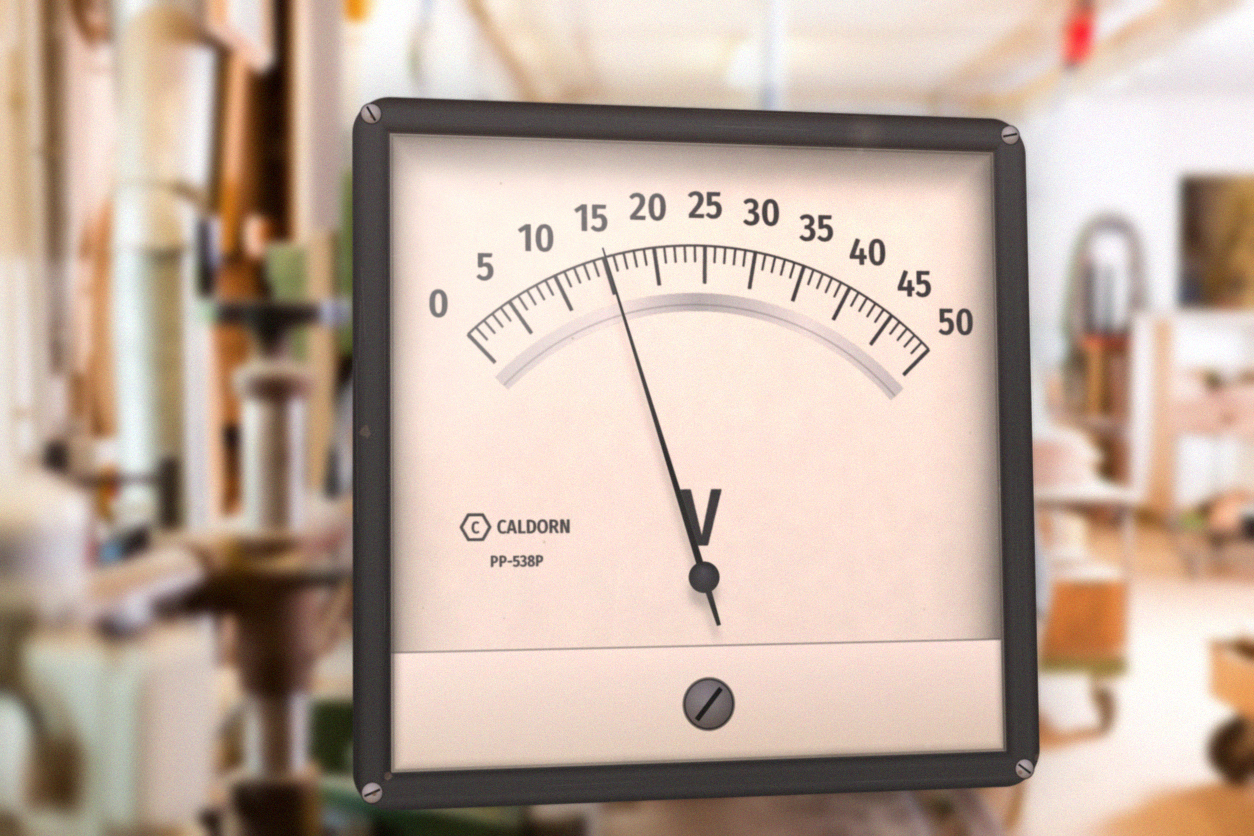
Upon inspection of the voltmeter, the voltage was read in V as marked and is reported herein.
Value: 15 V
